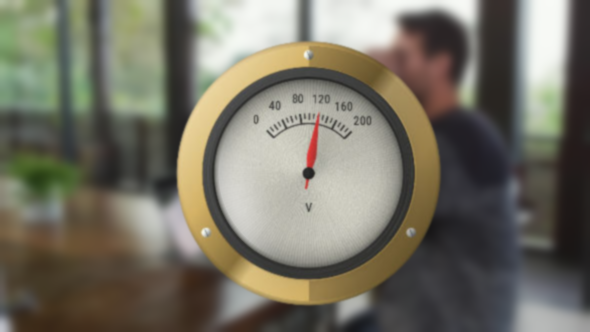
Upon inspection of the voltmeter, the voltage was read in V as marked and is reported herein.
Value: 120 V
